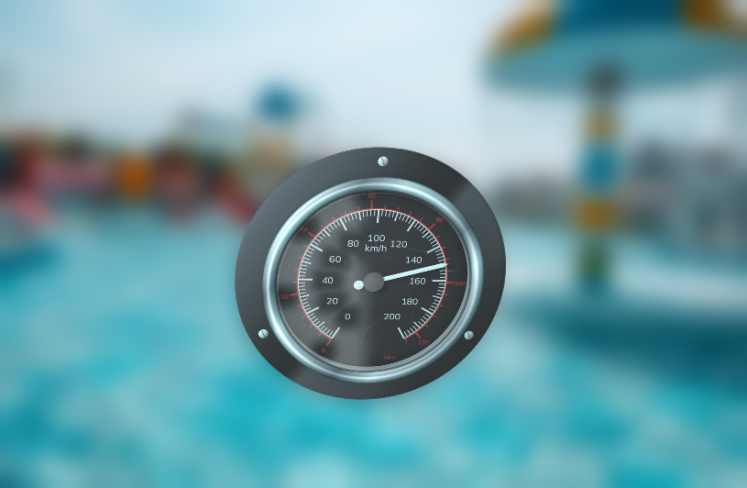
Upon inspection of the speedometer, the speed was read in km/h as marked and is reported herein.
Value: 150 km/h
